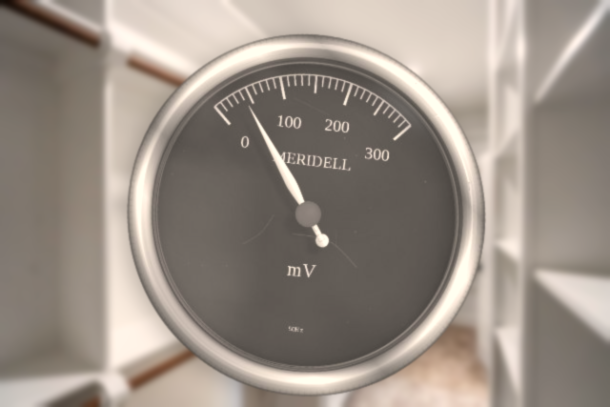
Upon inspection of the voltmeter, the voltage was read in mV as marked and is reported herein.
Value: 40 mV
